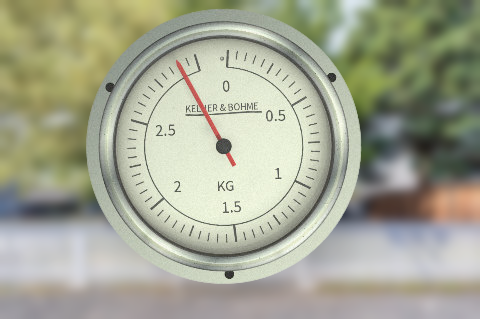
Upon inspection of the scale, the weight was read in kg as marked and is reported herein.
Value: 2.9 kg
